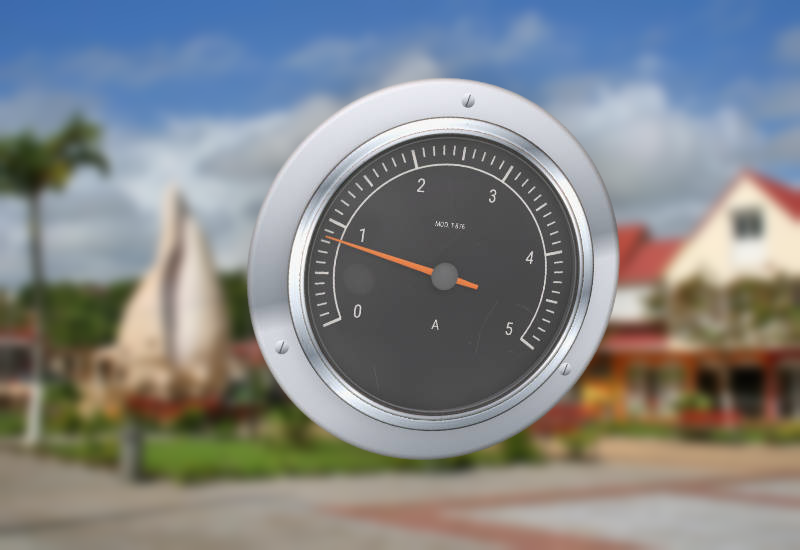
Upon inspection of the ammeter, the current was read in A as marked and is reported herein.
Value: 0.85 A
